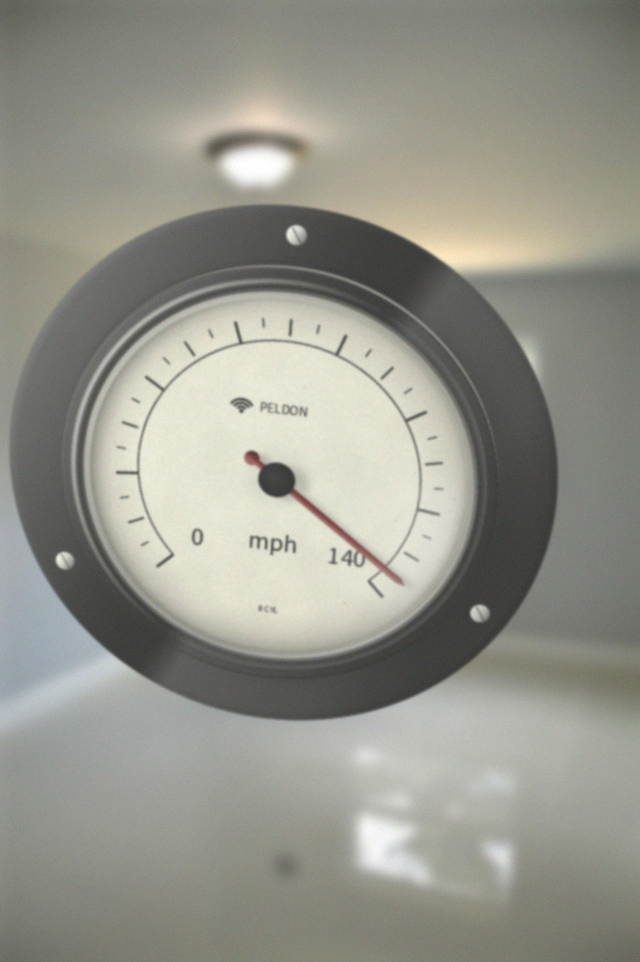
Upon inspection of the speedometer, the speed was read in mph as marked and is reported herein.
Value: 135 mph
